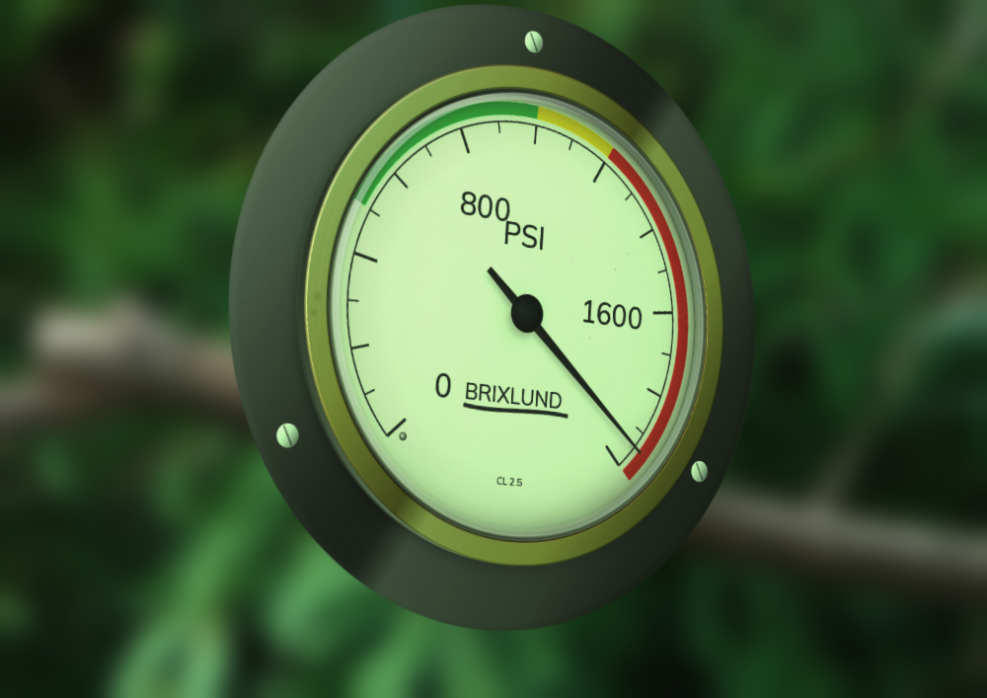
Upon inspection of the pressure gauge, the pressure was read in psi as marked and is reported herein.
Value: 1950 psi
